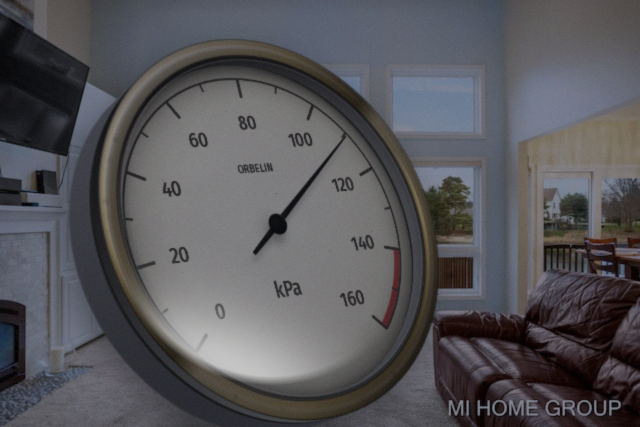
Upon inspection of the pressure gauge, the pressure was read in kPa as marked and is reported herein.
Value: 110 kPa
